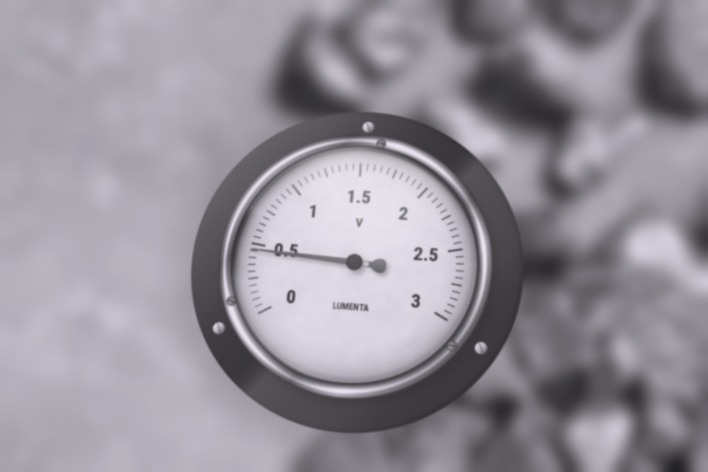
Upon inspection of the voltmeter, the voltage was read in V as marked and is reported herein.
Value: 0.45 V
